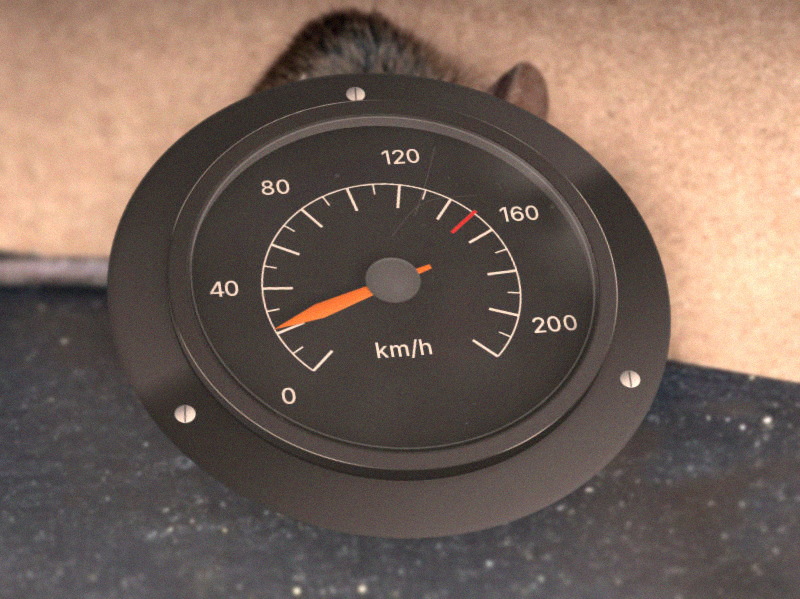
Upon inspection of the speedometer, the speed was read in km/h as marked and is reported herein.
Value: 20 km/h
